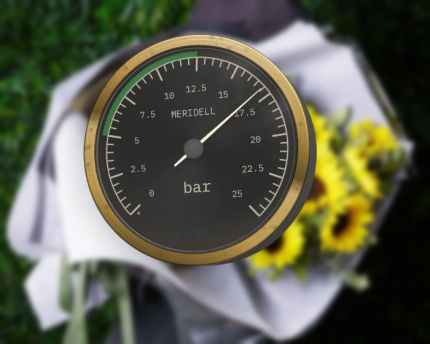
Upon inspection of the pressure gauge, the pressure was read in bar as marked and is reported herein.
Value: 17 bar
